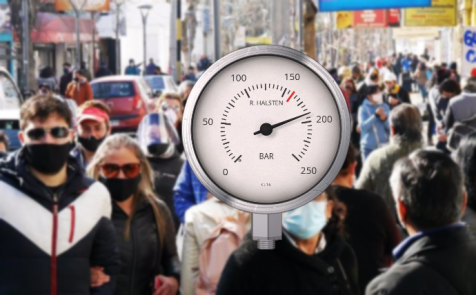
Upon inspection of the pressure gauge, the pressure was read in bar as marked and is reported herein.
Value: 190 bar
